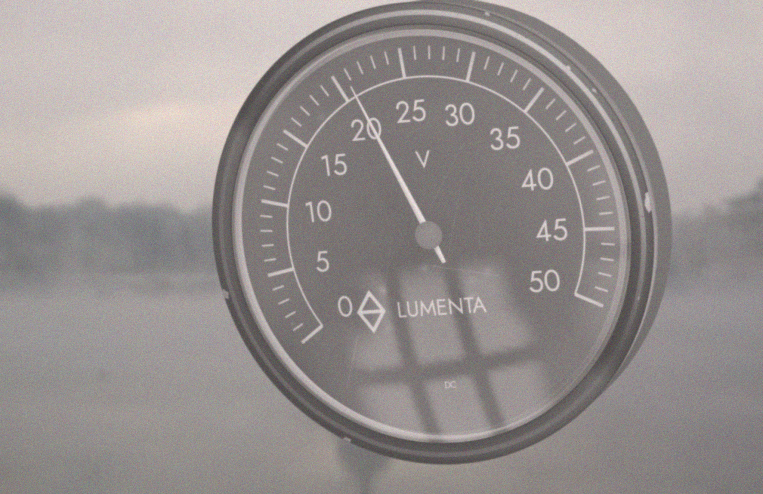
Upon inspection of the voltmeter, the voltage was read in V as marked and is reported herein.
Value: 21 V
